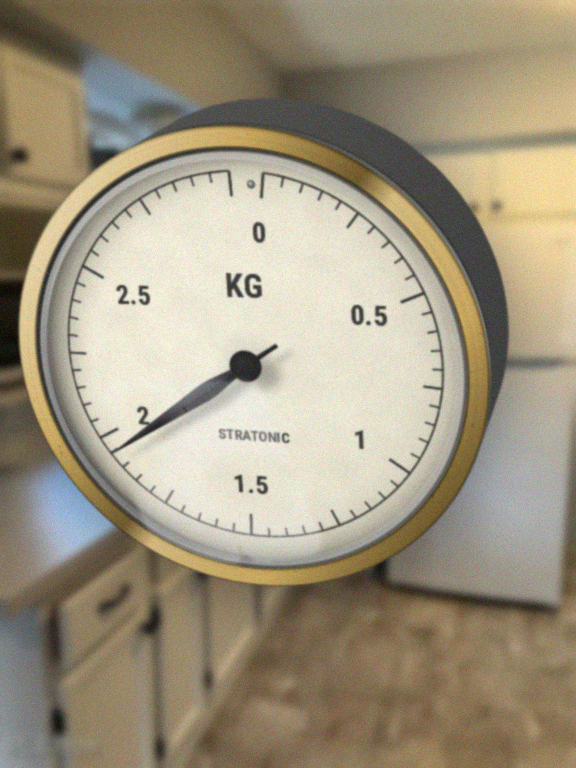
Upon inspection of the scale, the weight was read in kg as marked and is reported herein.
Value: 1.95 kg
